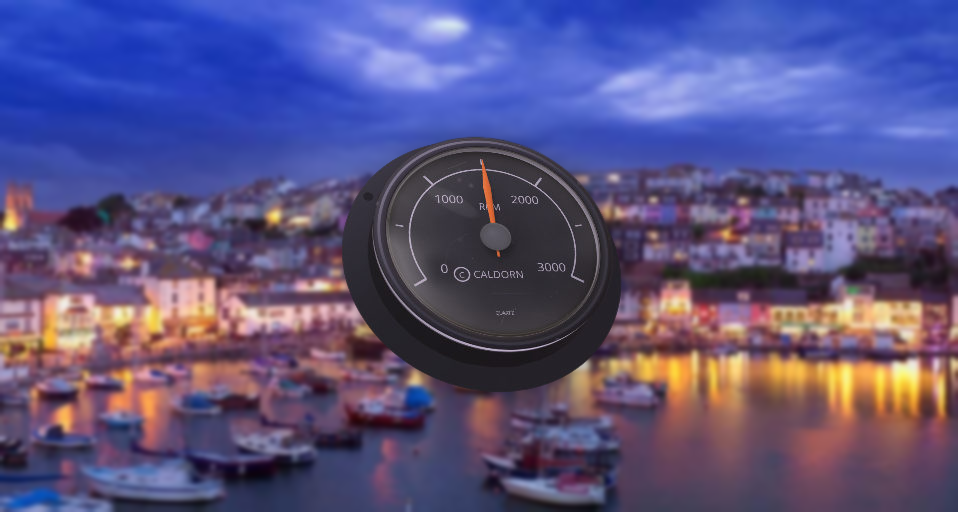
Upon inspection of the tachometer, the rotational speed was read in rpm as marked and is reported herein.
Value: 1500 rpm
